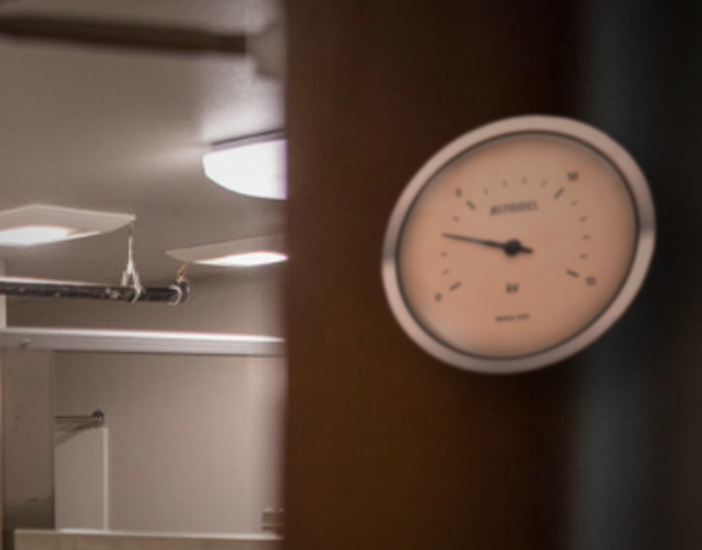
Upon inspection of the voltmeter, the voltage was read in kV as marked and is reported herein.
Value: 3 kV
